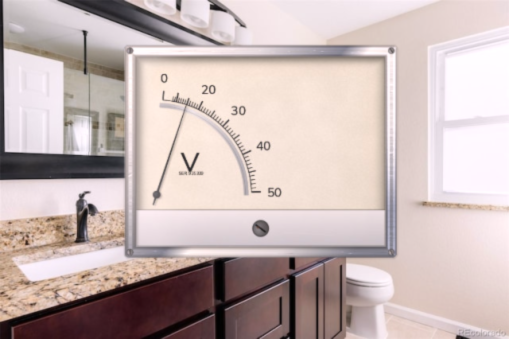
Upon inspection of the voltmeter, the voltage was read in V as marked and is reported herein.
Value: 15 V
